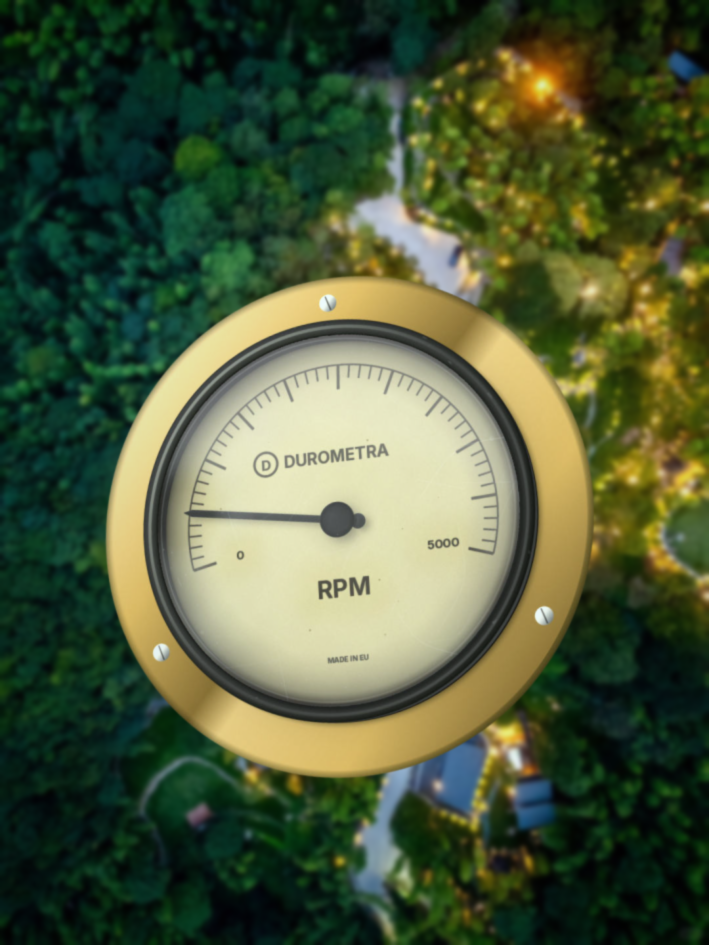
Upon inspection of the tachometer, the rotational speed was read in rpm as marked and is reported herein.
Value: 500 rpm
